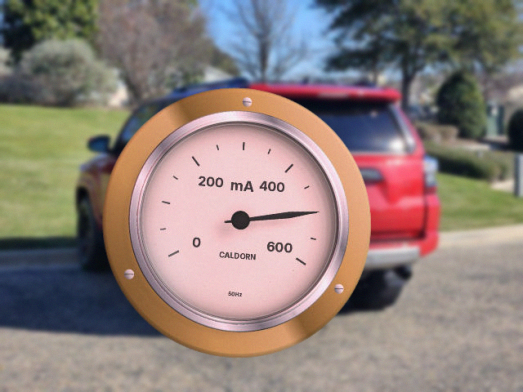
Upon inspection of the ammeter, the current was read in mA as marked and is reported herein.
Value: 500 mA
